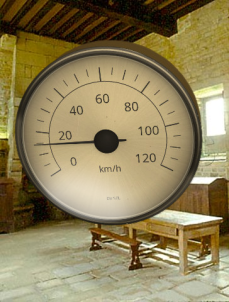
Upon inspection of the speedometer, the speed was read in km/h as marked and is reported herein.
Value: 15 km/h
